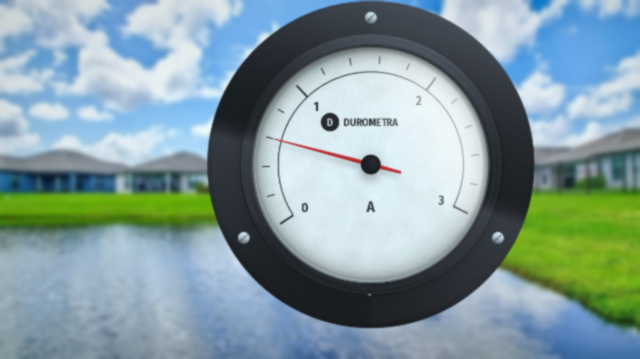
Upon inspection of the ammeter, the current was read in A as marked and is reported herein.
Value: 0.6 A
